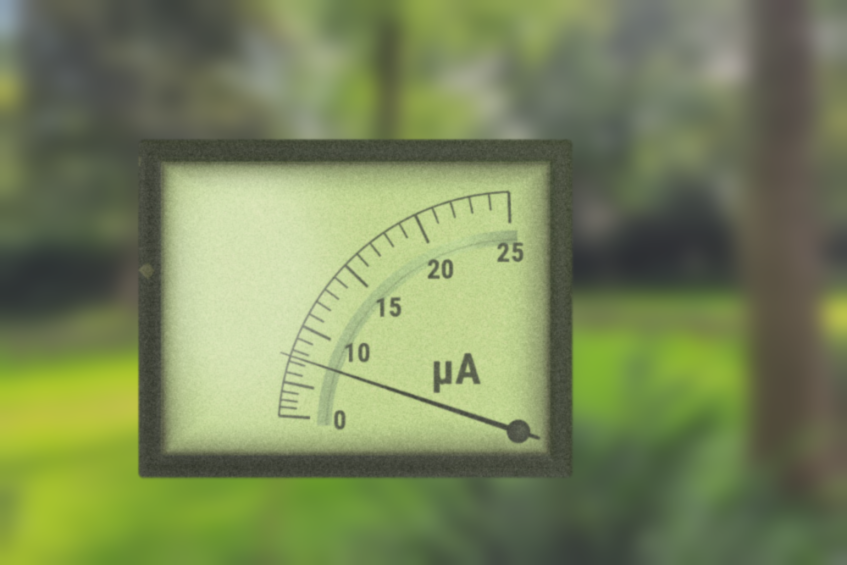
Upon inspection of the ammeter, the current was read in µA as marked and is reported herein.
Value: 7.5 µA
